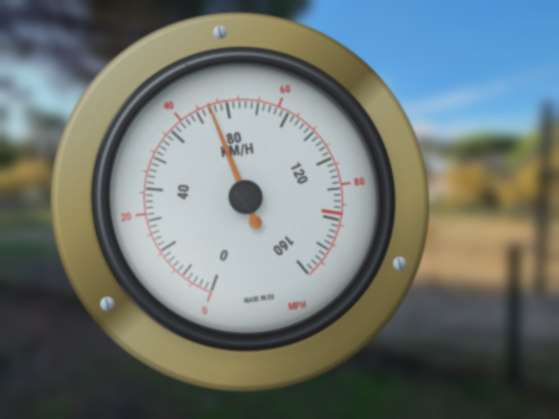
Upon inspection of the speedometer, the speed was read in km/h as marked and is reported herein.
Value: 74 km/h
